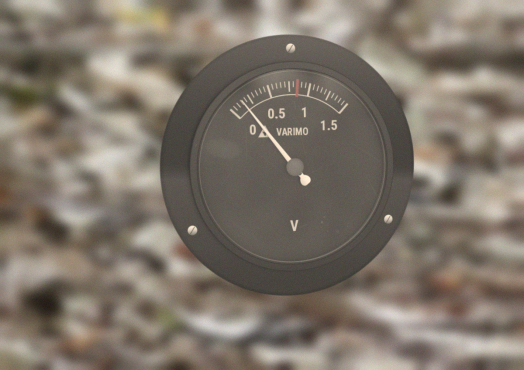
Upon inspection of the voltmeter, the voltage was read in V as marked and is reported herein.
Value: 0.15 V
